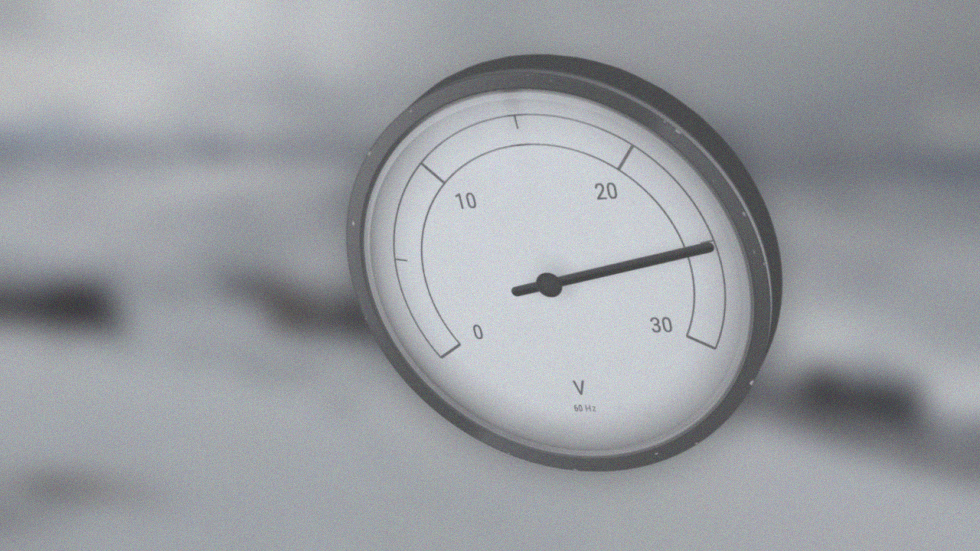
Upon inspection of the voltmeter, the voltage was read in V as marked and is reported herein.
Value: 25 V
